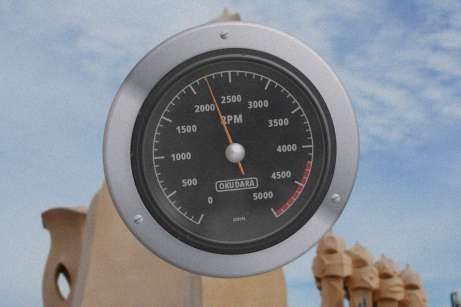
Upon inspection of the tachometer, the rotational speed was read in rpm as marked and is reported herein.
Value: 2200 rpm
